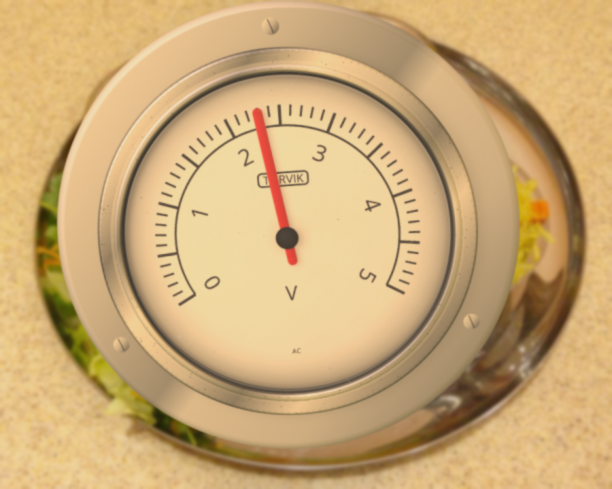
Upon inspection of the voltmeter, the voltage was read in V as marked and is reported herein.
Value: 2.3 V
